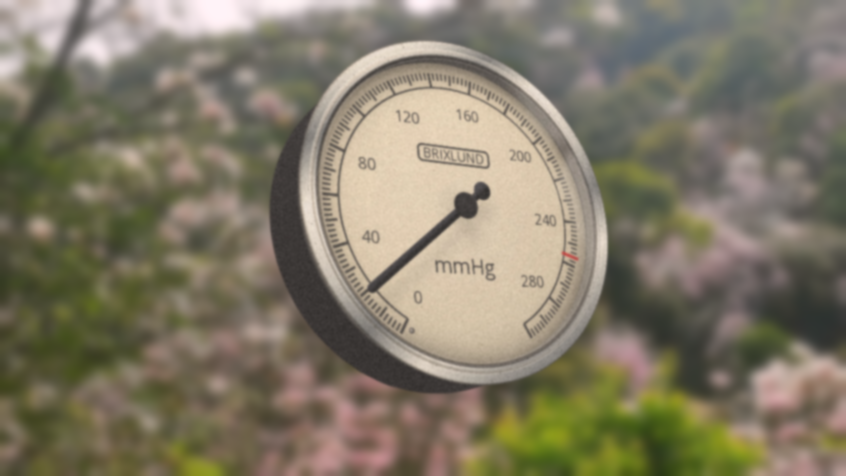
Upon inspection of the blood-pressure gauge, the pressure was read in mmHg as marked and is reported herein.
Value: 20 mmHg
